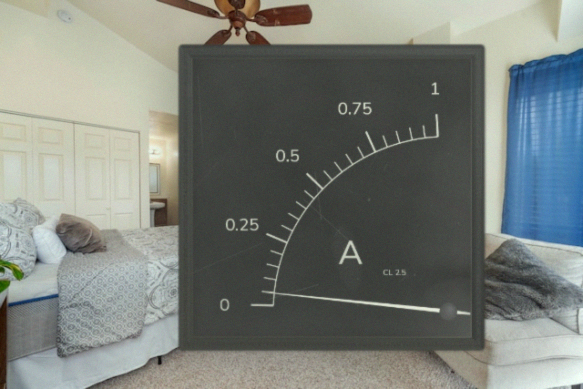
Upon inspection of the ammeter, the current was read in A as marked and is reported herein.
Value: 0.05 A
